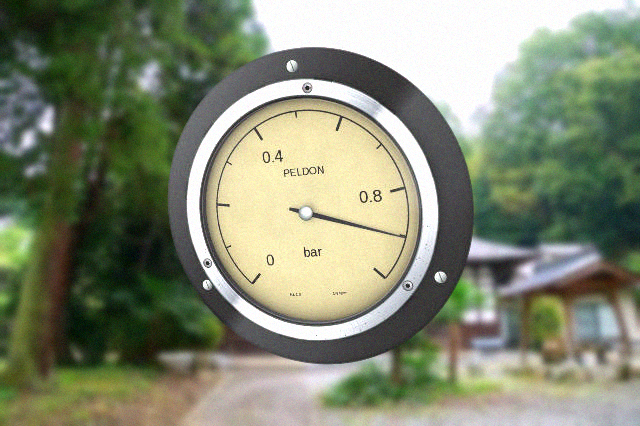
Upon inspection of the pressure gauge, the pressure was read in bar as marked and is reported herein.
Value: 0.9 bar
